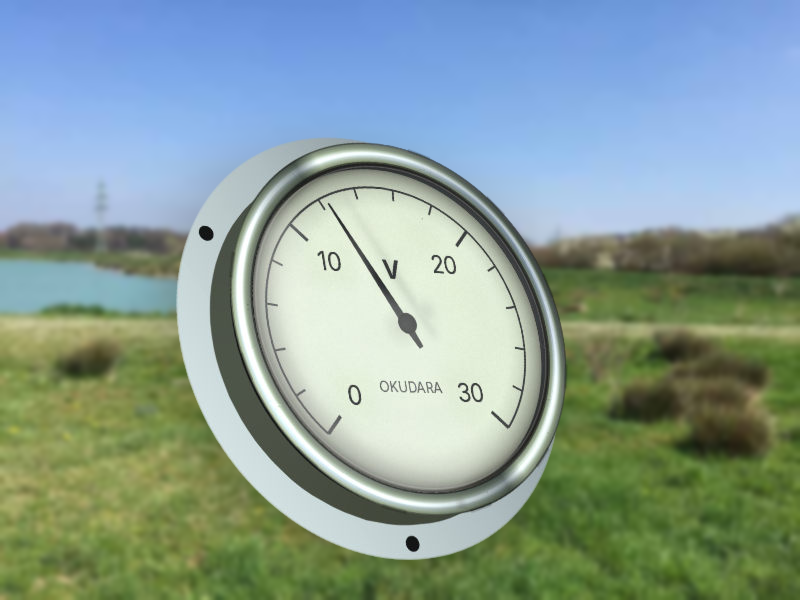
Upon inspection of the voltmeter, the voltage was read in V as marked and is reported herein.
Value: 12 V
